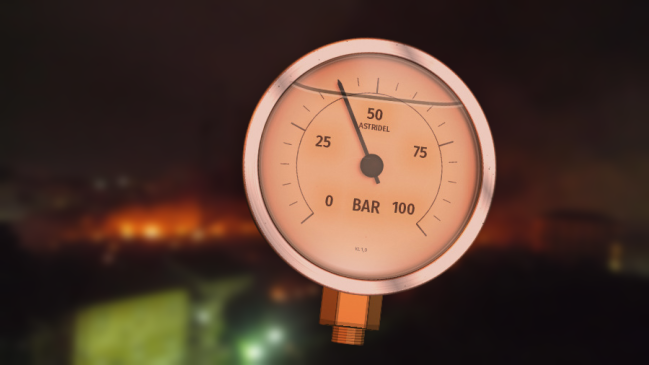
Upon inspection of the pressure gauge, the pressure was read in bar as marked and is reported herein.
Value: 40 bar
